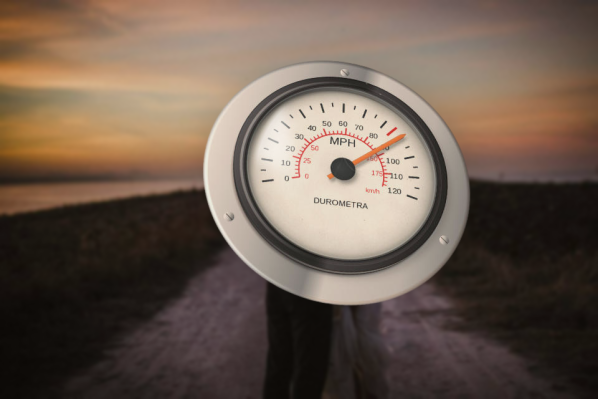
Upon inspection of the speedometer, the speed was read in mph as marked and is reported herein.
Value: 90 mph
